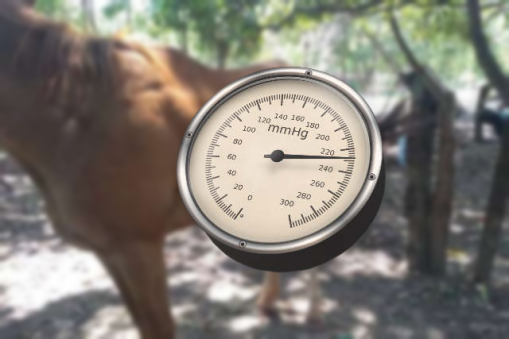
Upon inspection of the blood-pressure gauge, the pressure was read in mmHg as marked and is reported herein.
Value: 230 mmHg
